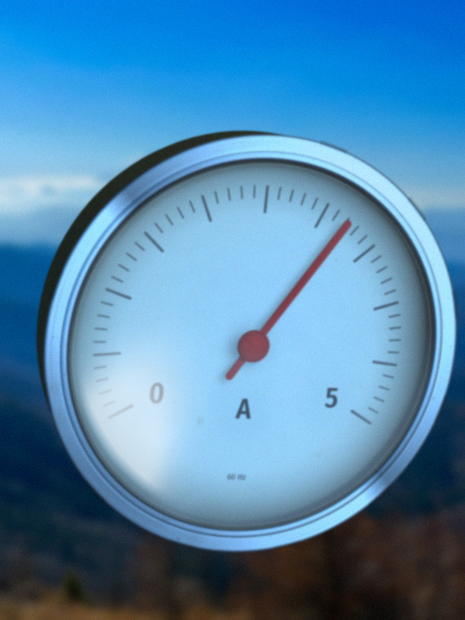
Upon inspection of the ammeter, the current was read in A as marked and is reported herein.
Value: 3.2 A
